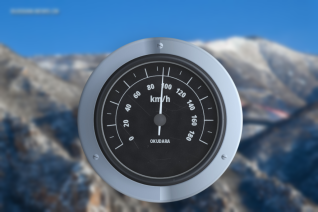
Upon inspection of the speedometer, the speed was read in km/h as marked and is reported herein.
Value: 95 km/h
